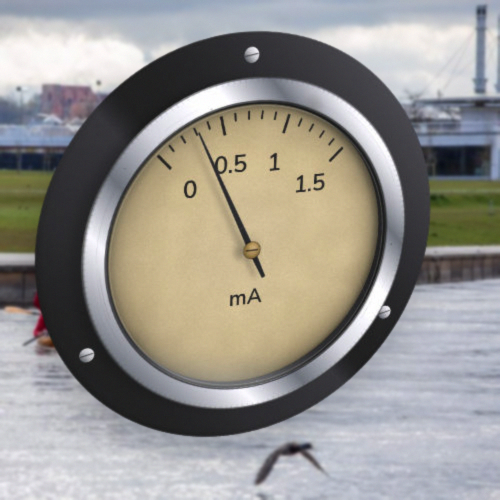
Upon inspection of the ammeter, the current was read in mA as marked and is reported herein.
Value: 0.3 mA
